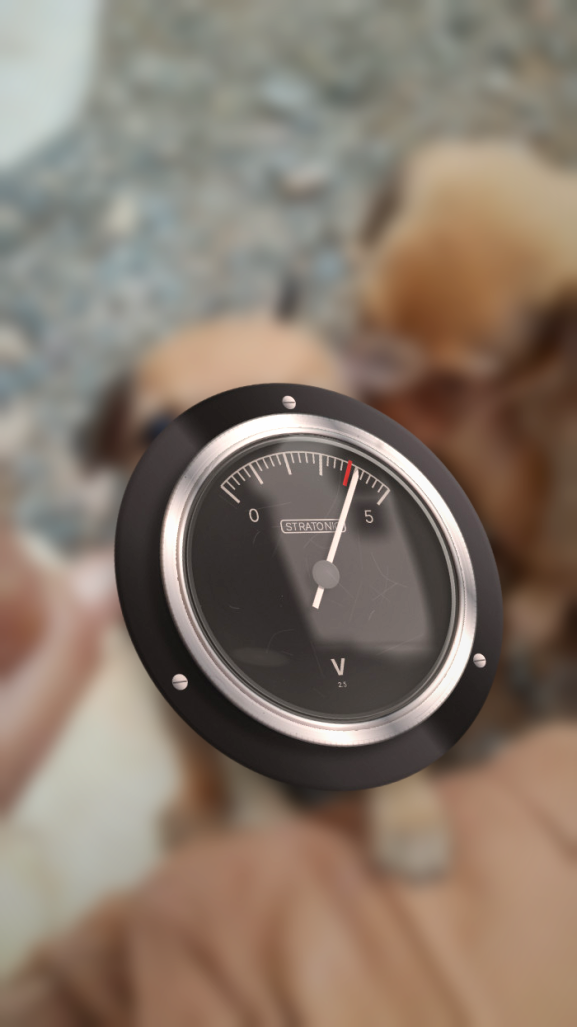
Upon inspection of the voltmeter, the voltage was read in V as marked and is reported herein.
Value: 4 V
